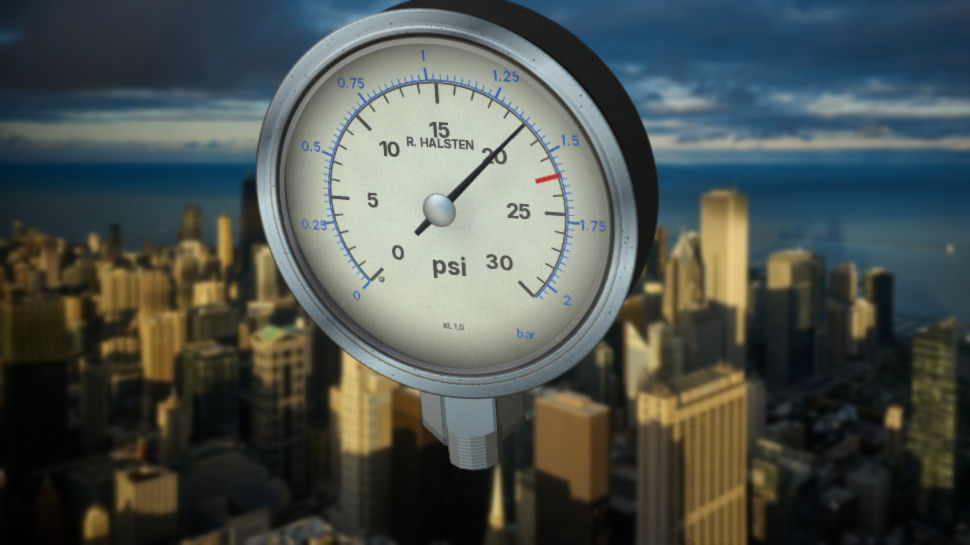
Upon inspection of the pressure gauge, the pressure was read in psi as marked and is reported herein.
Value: 20 psi
